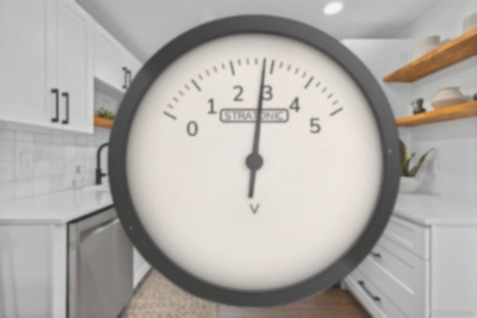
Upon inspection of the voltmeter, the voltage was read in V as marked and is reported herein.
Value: 2.8 V
